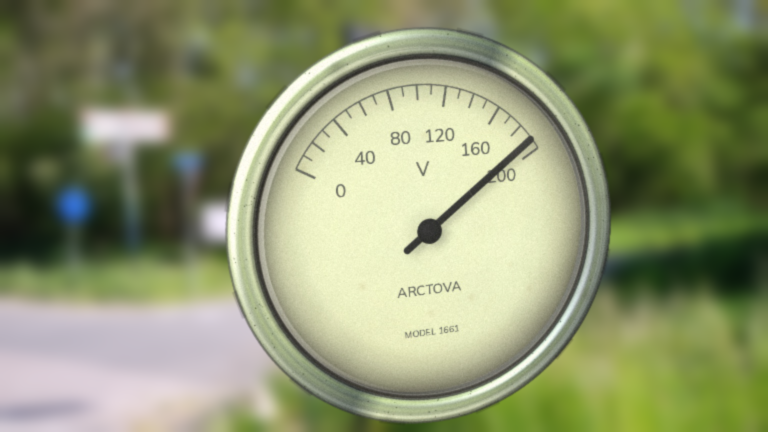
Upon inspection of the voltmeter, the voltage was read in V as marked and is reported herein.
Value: 190 V
